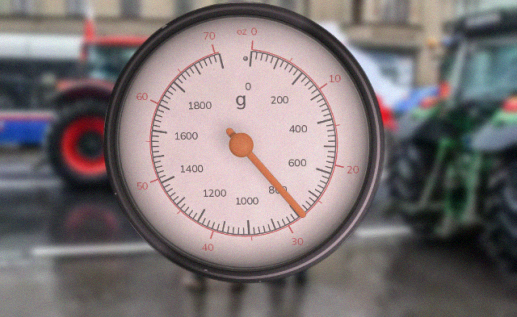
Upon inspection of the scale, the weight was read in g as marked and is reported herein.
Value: 780 g
